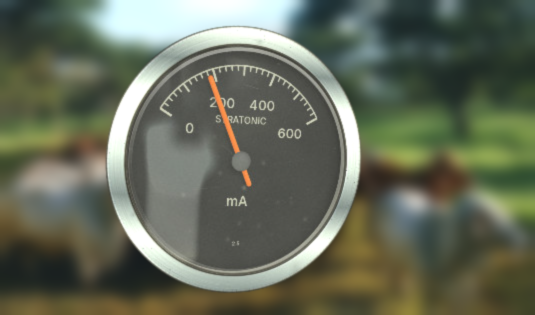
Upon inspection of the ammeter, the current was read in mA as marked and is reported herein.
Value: 180 mA
